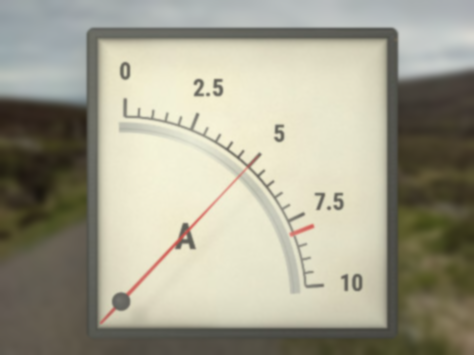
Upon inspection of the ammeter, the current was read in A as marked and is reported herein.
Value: 5 A
